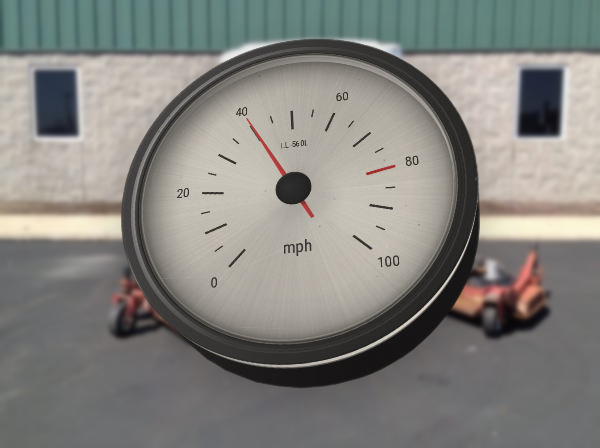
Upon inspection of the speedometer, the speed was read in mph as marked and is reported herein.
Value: 40 mph
